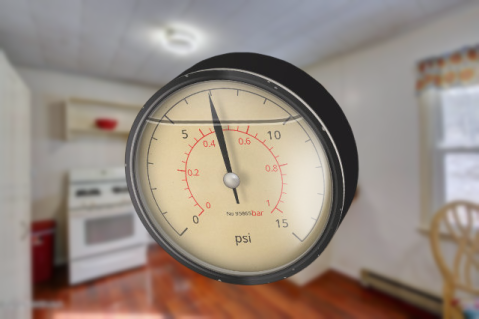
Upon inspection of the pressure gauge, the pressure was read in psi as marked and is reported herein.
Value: 7 psi
